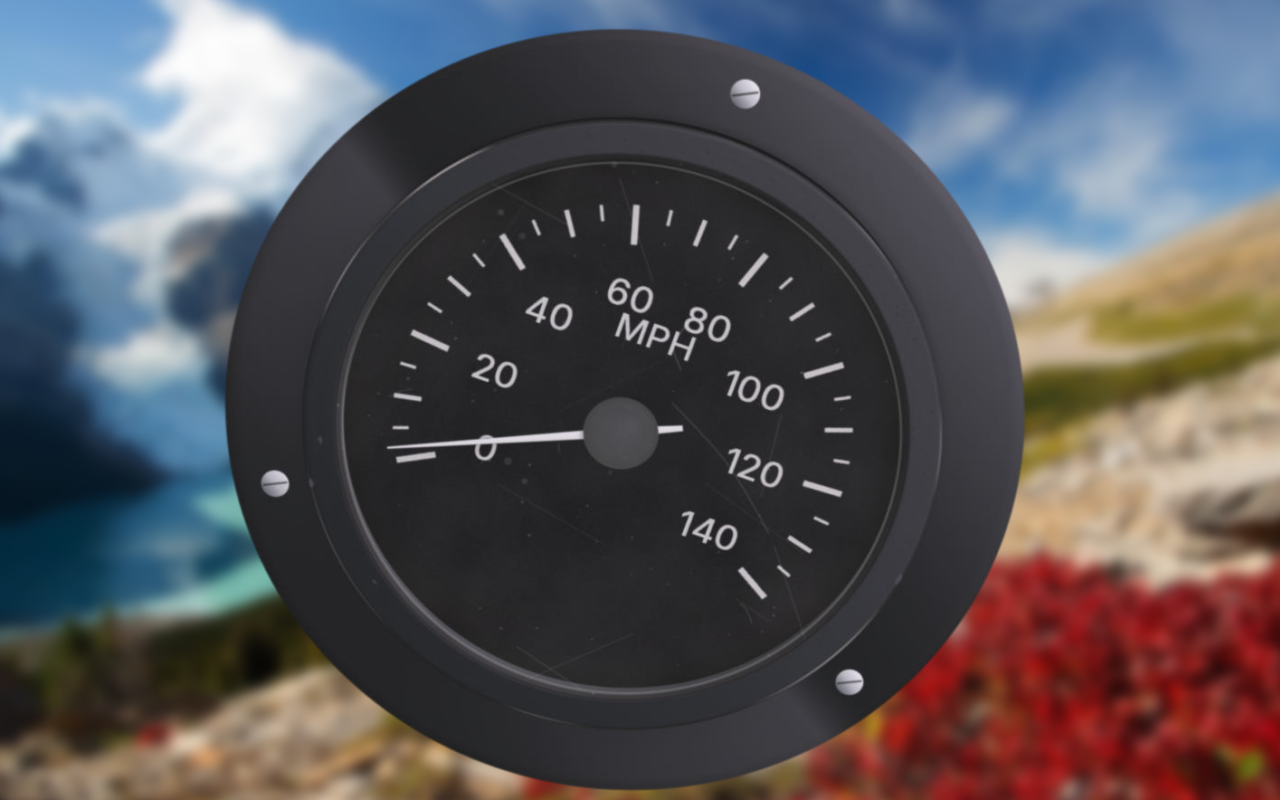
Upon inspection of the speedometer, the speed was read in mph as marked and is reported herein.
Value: 2.5 mph
